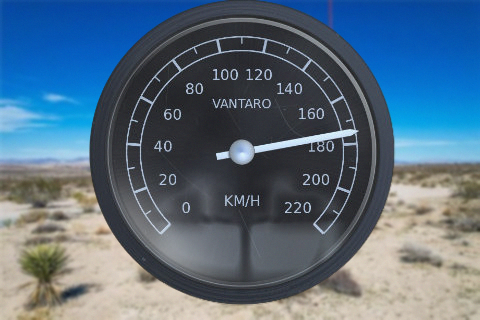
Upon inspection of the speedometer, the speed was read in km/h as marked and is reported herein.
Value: 175 km/h
